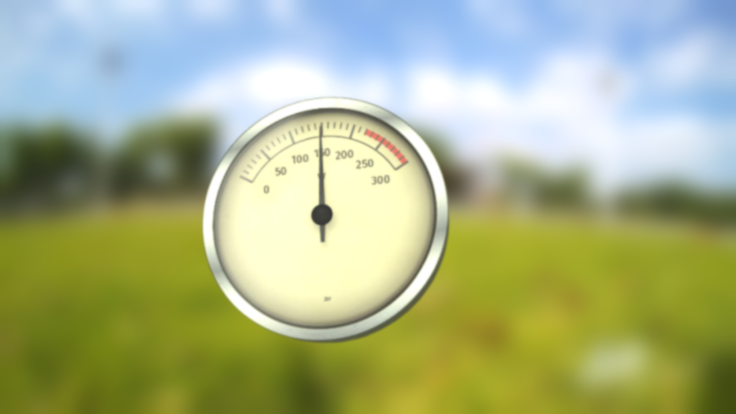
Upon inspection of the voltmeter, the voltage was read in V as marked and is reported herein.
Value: 150 V
